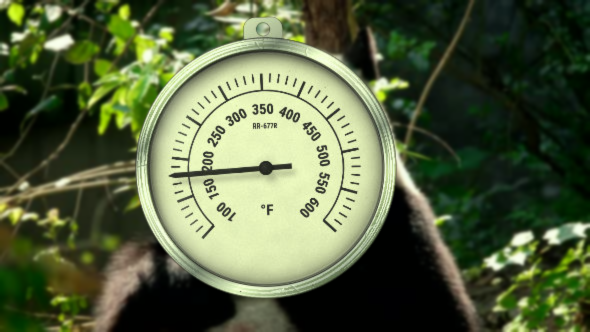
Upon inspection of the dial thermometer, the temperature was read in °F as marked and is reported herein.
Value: 180 °F
